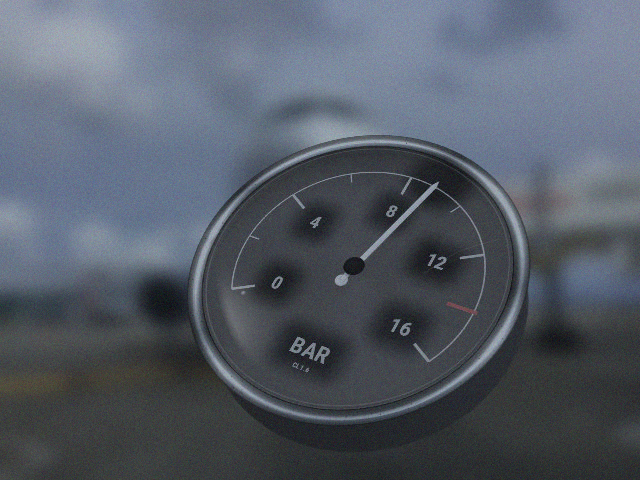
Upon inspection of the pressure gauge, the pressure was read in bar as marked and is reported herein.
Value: 9 bar
